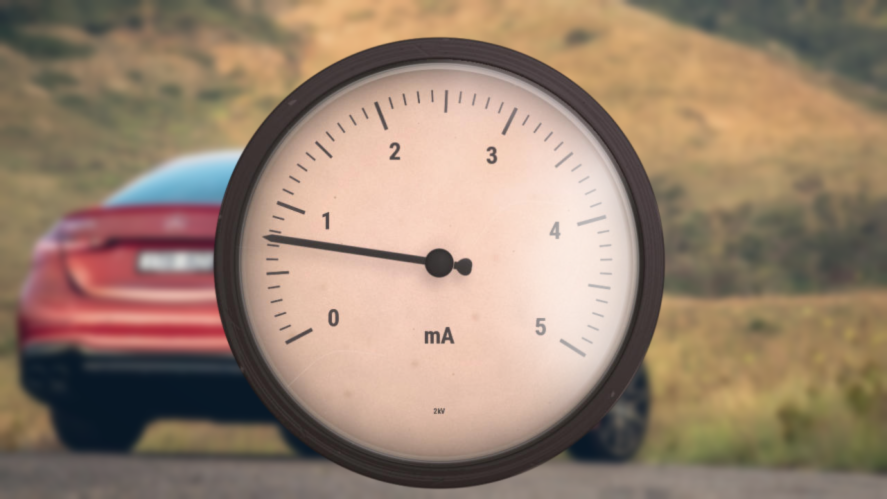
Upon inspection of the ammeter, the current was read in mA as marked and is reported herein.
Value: 0.75 mA
